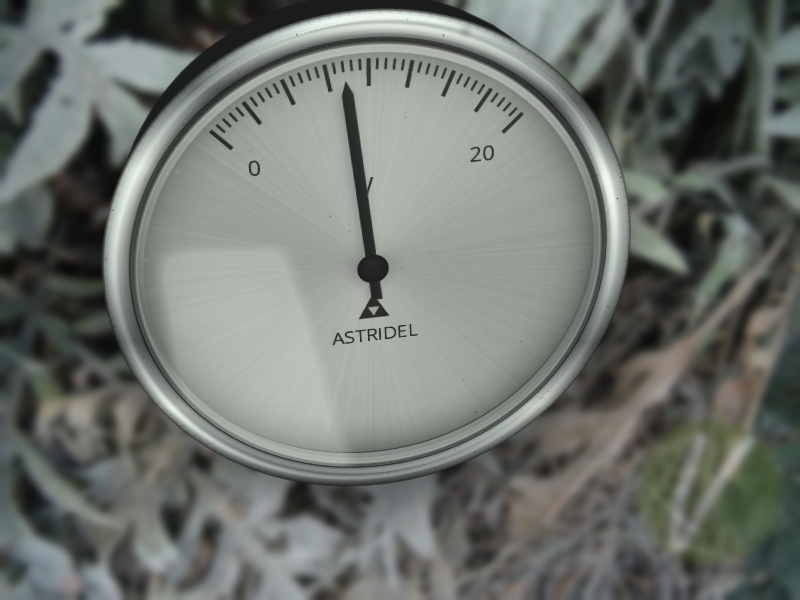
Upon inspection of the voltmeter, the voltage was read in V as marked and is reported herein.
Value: 8.5 V
